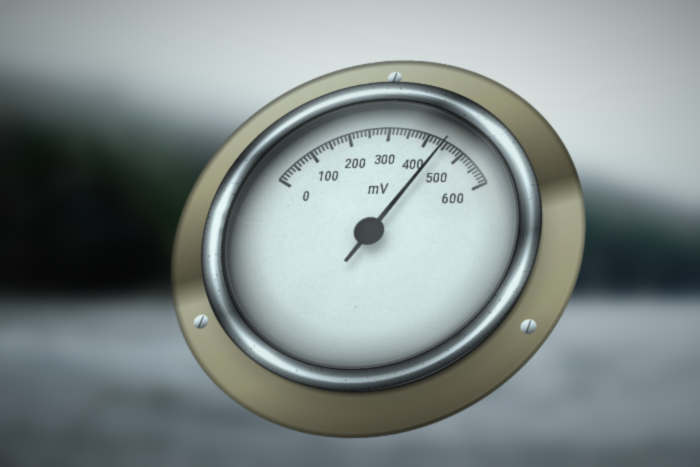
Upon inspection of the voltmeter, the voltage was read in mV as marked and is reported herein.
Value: 450 mV
